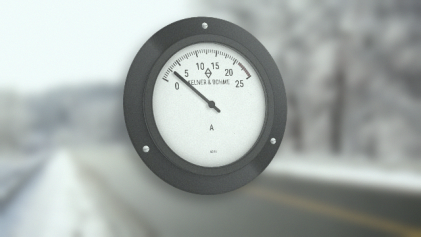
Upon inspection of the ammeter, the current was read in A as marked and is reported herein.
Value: 2.5 A
